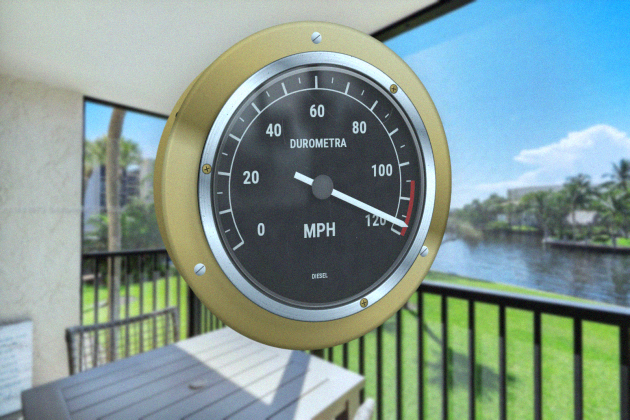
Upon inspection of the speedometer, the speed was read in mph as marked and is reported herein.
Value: 117.5 mph
